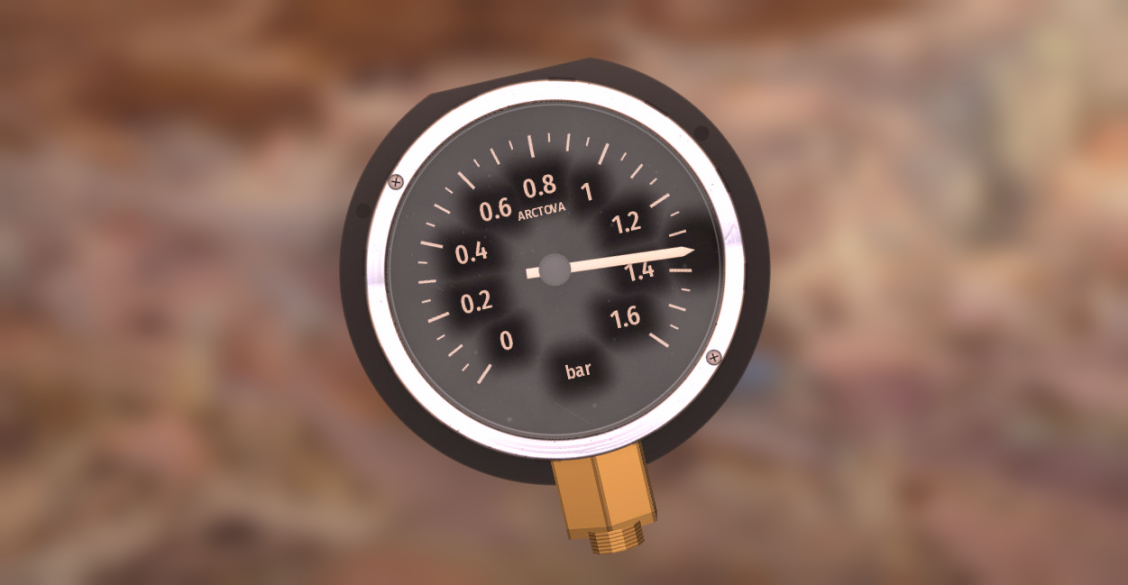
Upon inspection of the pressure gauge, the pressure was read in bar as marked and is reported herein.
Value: 1.35 bar
